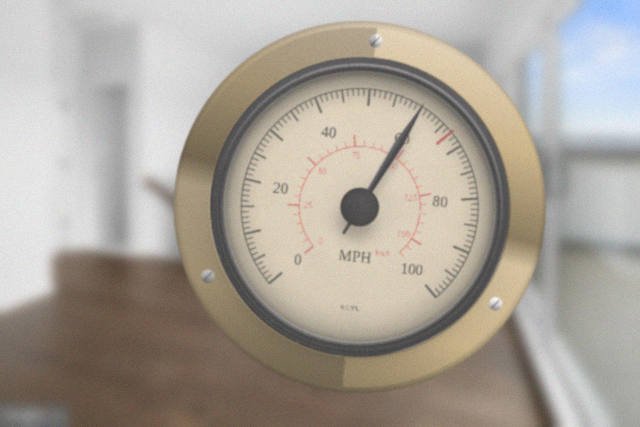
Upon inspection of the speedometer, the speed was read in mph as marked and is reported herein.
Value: 60 mph
